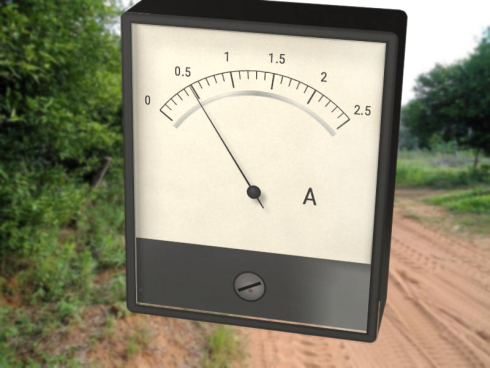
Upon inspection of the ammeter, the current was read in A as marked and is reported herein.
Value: 0.5 A
